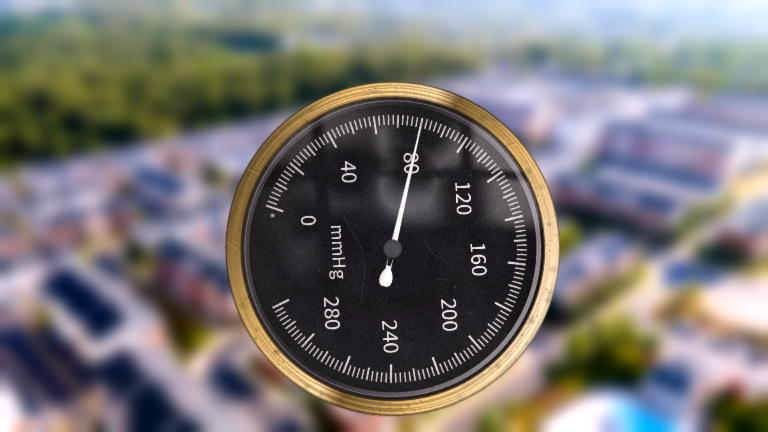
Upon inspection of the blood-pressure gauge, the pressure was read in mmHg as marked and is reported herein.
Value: 80 mmHg
